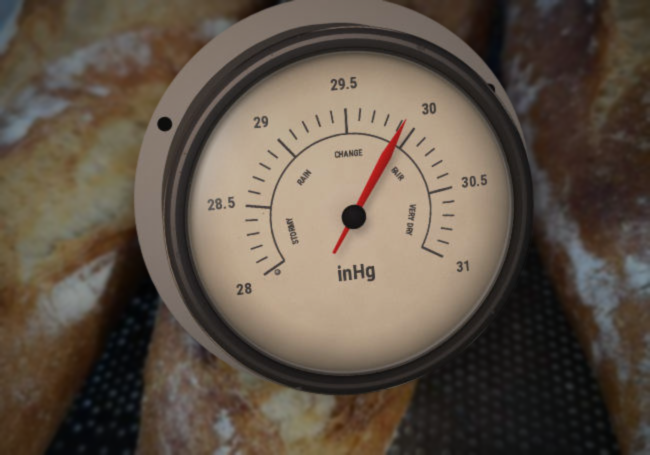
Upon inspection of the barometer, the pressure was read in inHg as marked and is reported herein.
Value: 29.9 inHg
